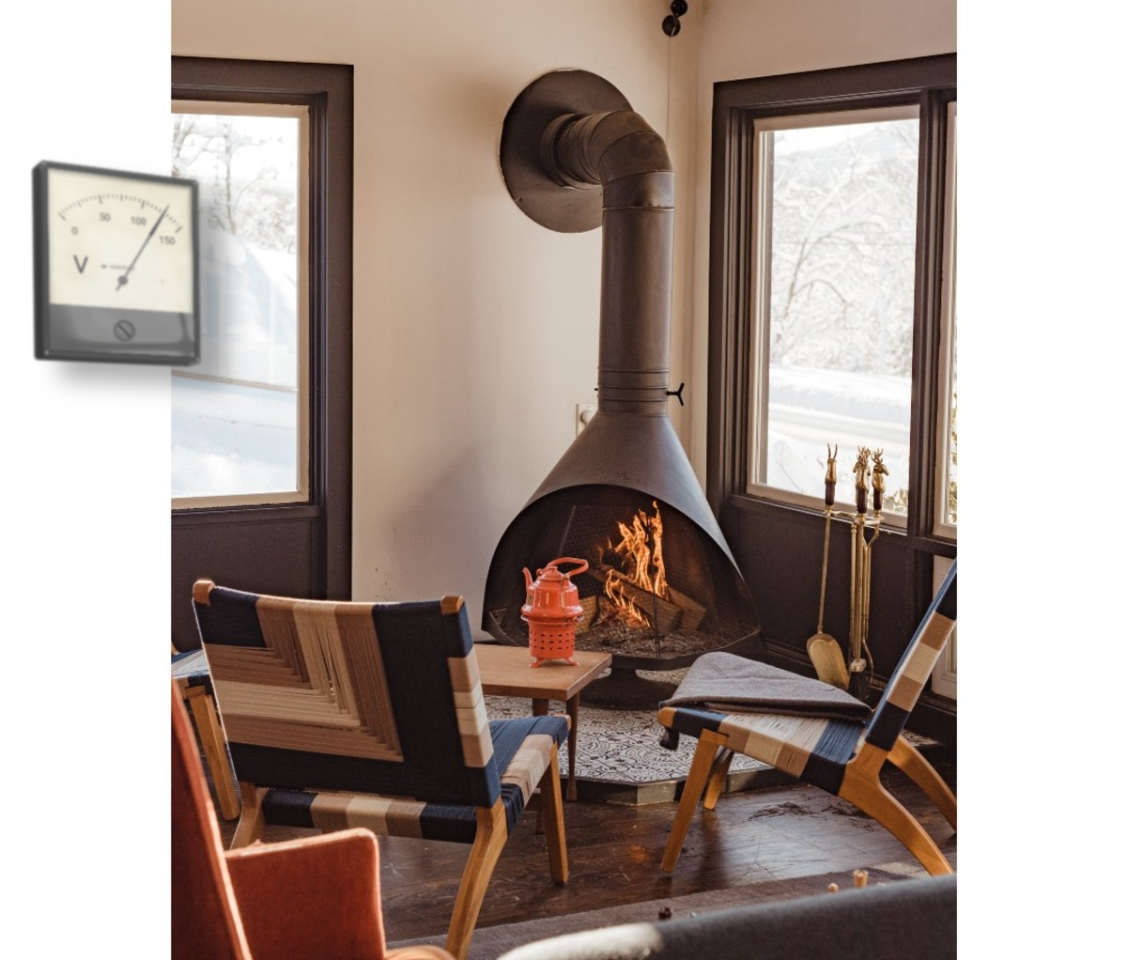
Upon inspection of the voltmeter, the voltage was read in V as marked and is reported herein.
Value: 125 V
